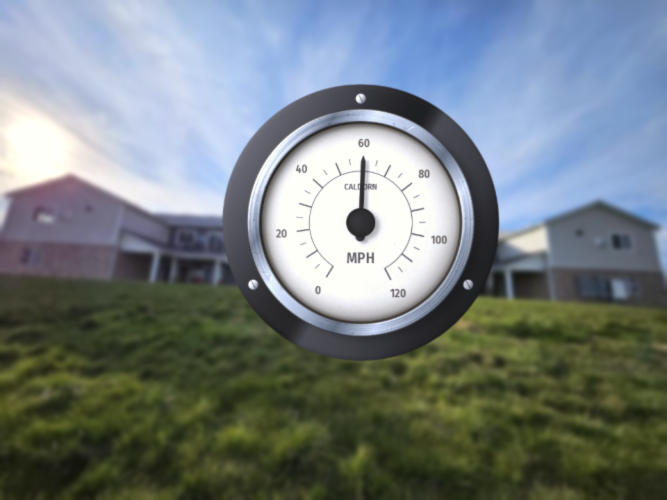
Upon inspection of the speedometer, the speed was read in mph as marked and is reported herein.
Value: 60 mph
